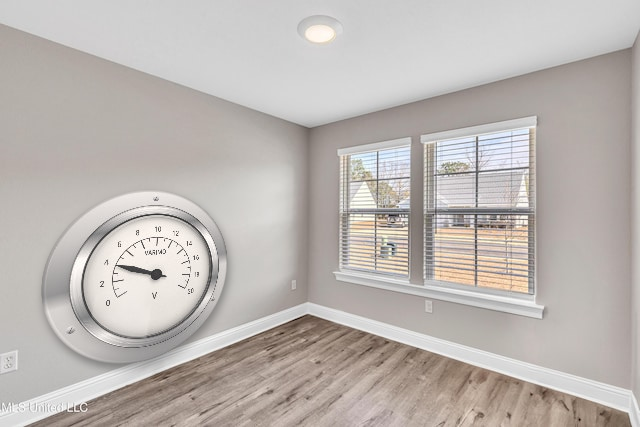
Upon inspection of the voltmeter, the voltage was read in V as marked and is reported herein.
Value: 4 V
